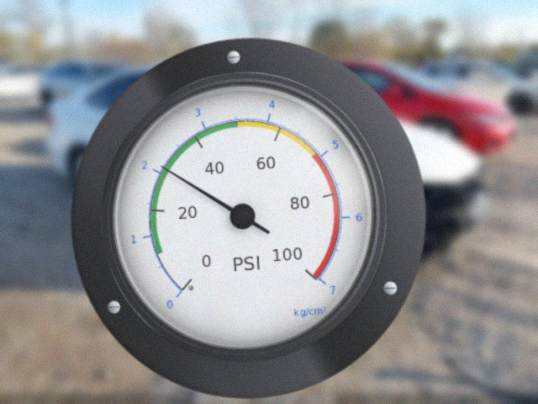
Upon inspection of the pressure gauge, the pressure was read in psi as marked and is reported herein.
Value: 30 psi
